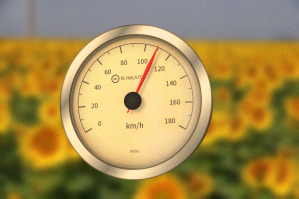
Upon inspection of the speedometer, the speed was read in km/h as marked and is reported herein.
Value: 110 km/h
